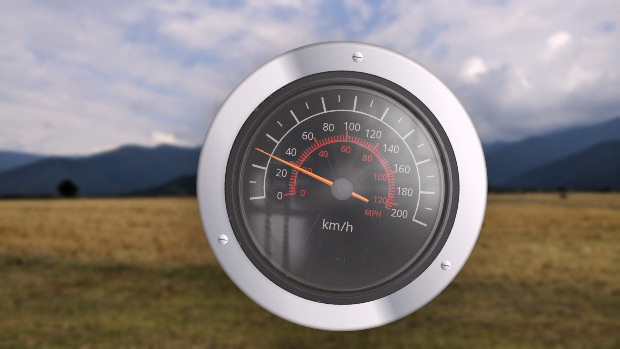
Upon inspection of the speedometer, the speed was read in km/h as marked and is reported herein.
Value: 30 km/h
